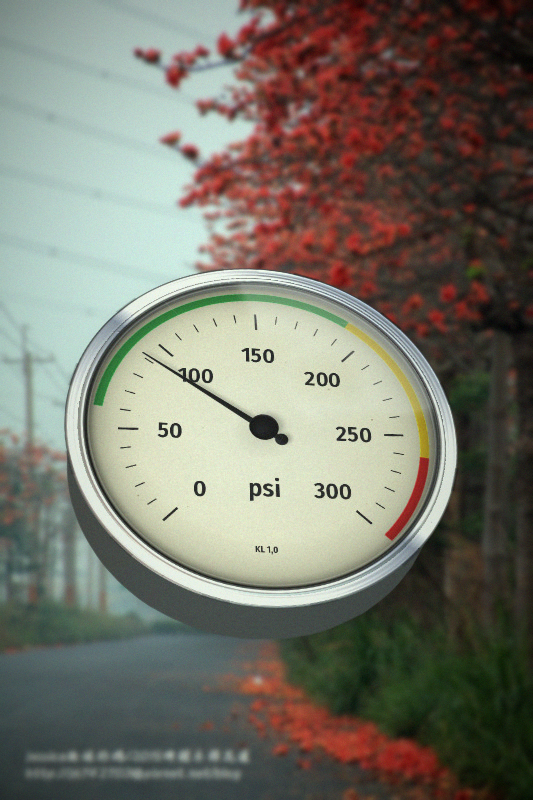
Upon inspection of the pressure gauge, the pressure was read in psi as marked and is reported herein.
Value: 90 psi
